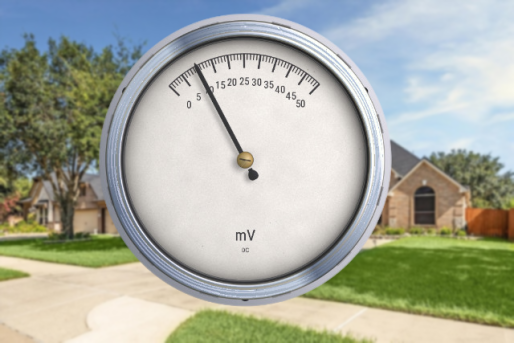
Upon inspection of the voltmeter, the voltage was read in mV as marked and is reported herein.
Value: 10 mV
